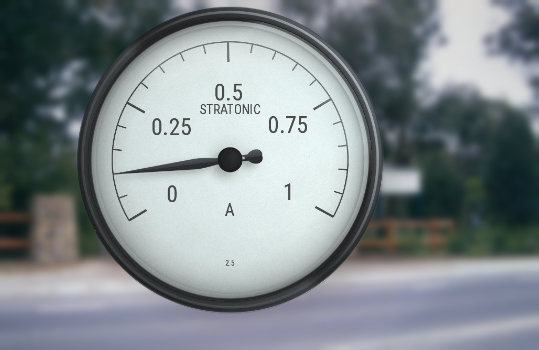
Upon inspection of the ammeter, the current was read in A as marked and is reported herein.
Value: 0.1 A
